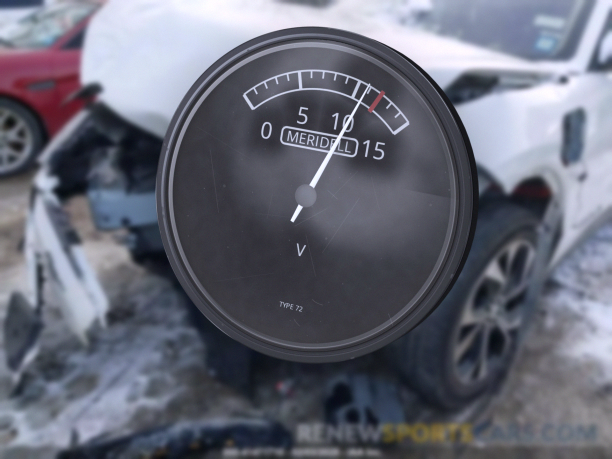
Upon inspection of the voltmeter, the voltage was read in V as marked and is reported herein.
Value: 11 V
